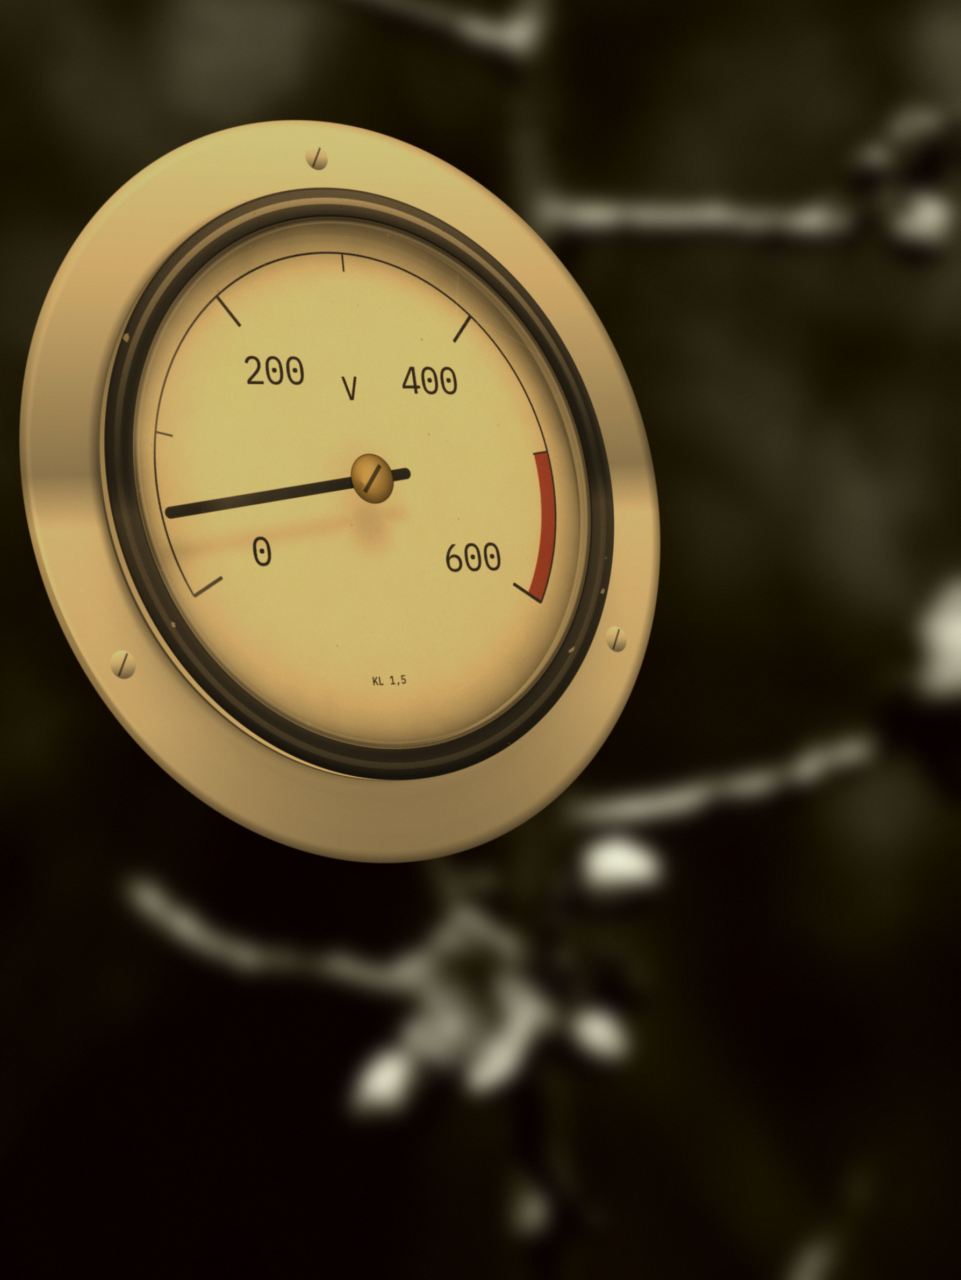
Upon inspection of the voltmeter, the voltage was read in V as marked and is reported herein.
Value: 50 V
